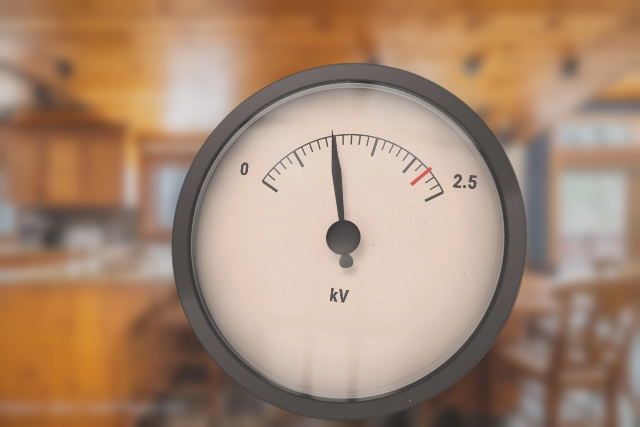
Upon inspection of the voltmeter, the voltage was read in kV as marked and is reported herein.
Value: 1 kV
